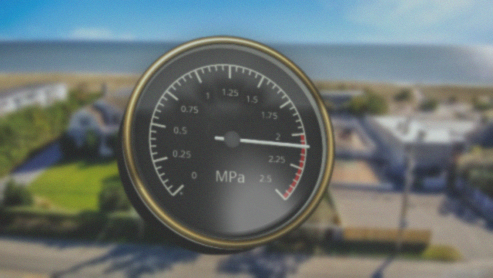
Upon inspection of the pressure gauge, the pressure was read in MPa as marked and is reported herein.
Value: 2.1 MPa
